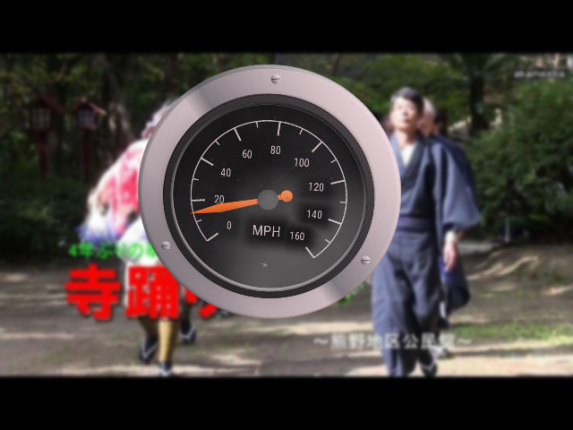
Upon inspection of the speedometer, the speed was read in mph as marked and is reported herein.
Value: 15 mph
